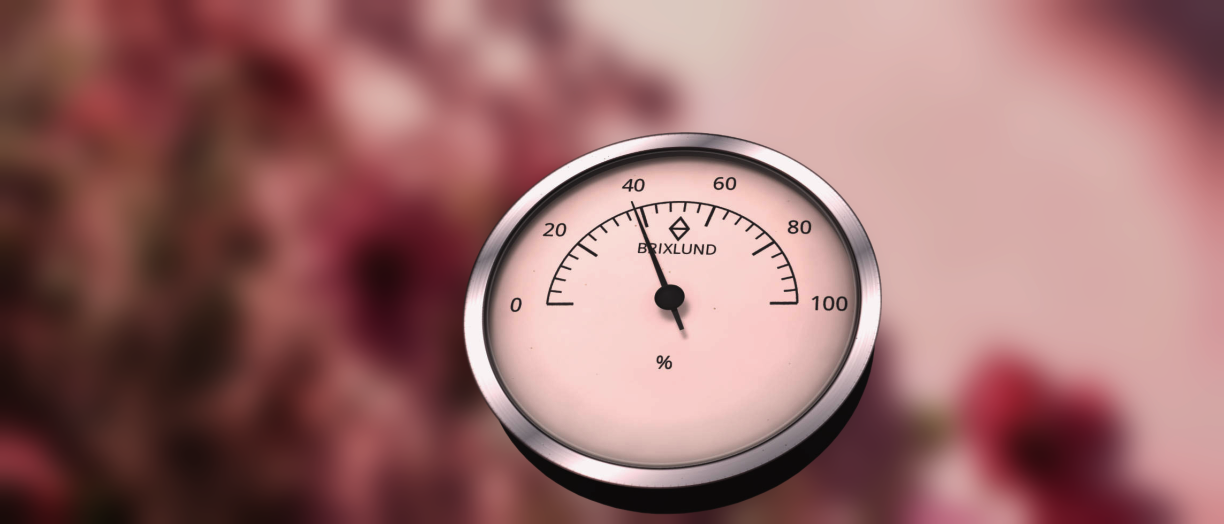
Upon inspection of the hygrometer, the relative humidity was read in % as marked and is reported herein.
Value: 38 %
